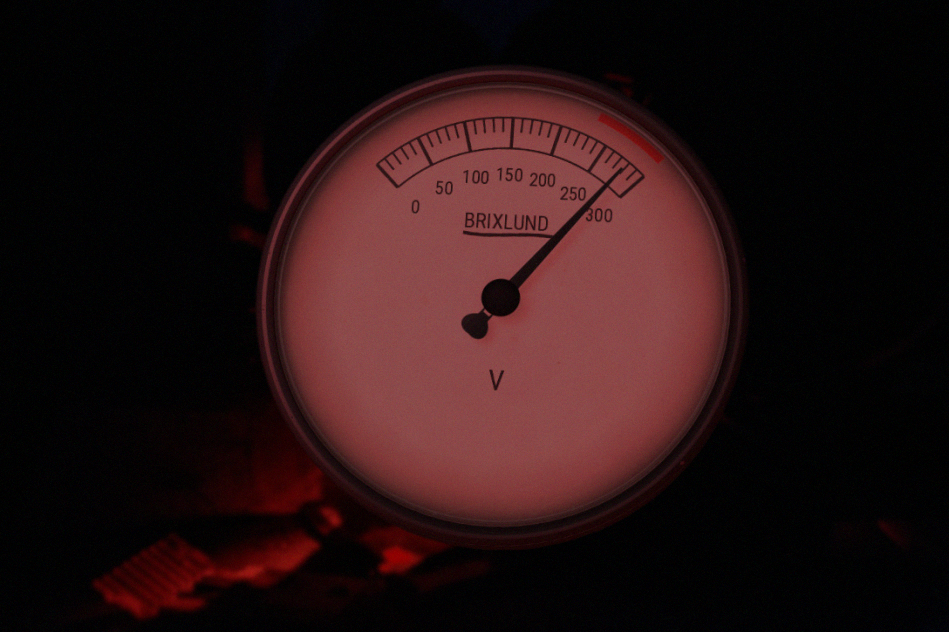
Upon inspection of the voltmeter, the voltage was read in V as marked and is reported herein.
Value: 280 V
